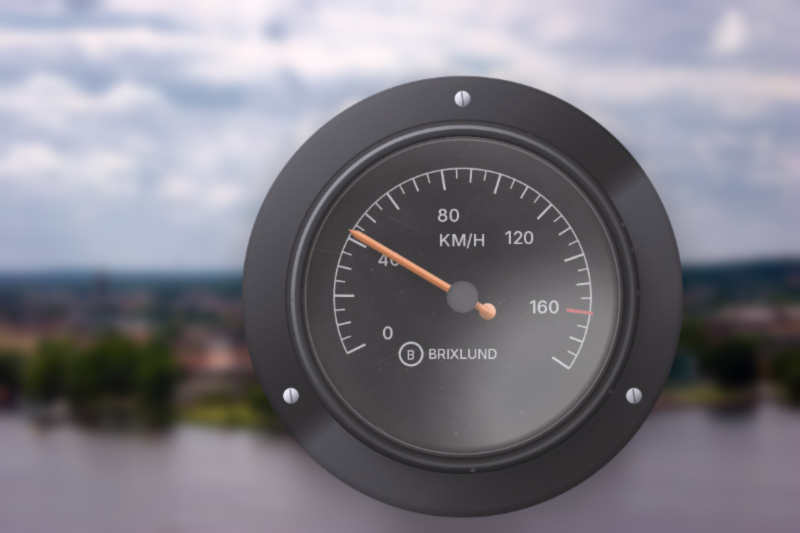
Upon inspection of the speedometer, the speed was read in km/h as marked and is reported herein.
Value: 42.5 km/h
